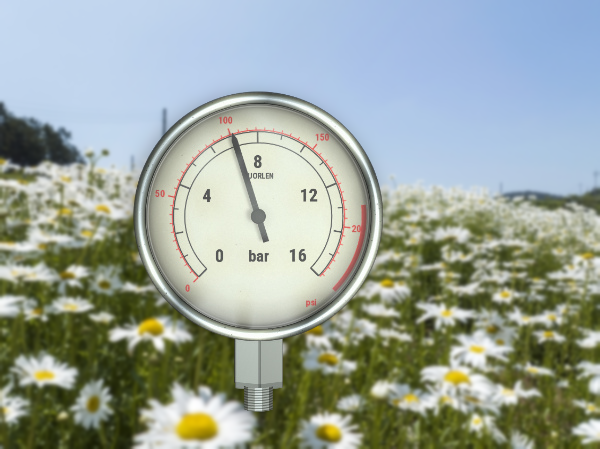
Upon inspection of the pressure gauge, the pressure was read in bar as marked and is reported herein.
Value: 7 bar
